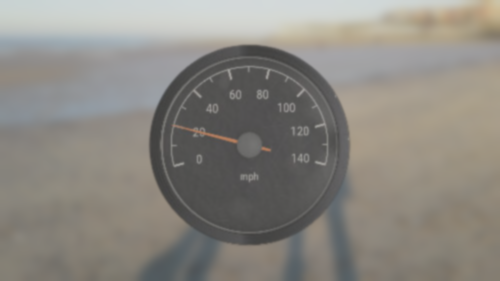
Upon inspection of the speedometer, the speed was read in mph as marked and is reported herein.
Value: 20 mph
